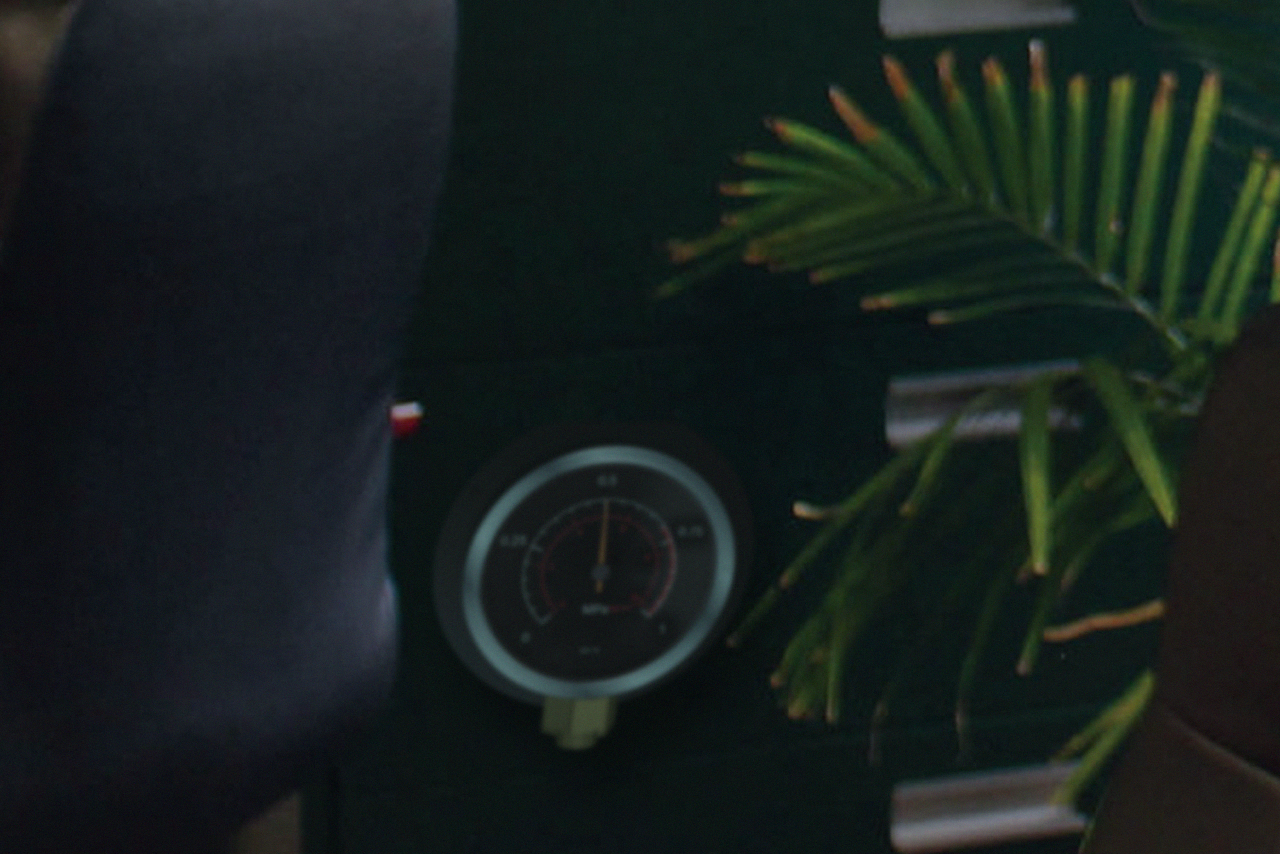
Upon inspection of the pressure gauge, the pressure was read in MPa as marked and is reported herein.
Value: 0.5 MPa
